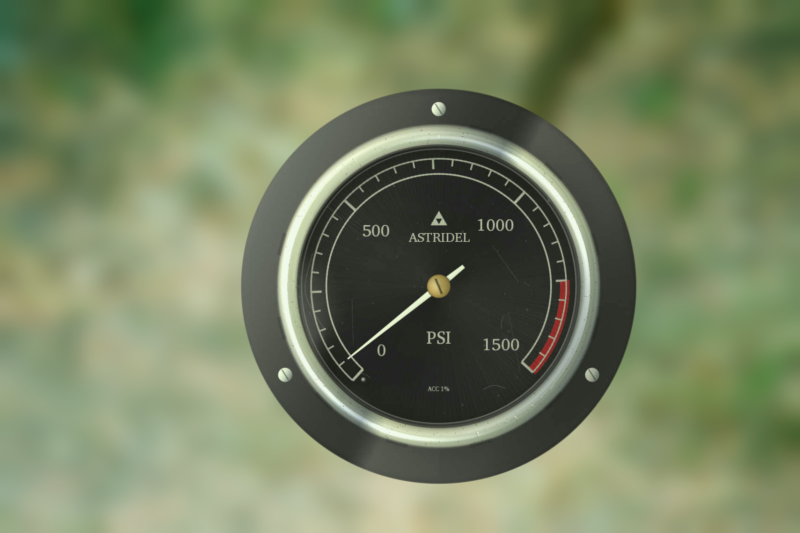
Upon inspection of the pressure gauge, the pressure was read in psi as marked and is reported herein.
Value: 50 psi
